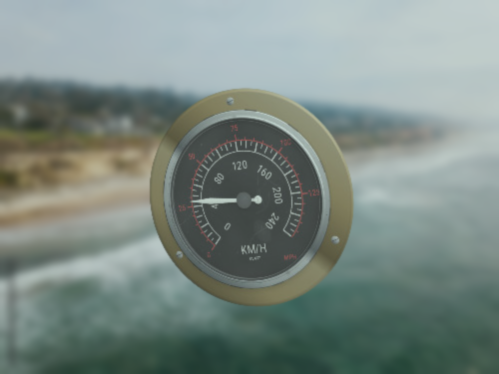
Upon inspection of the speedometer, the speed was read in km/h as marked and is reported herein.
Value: 45 km/h
